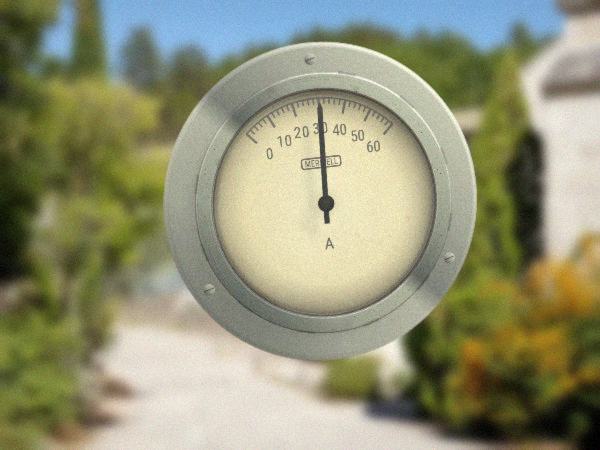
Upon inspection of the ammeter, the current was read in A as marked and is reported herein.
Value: 30 A
